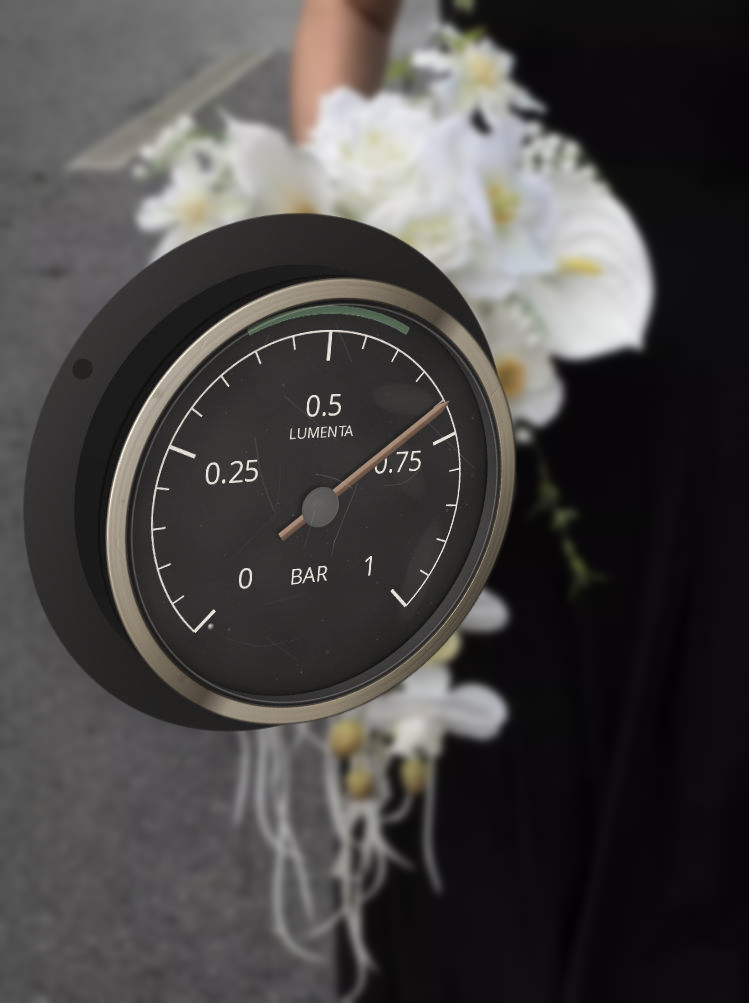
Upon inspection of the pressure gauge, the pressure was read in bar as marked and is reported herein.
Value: 0.7 bar
